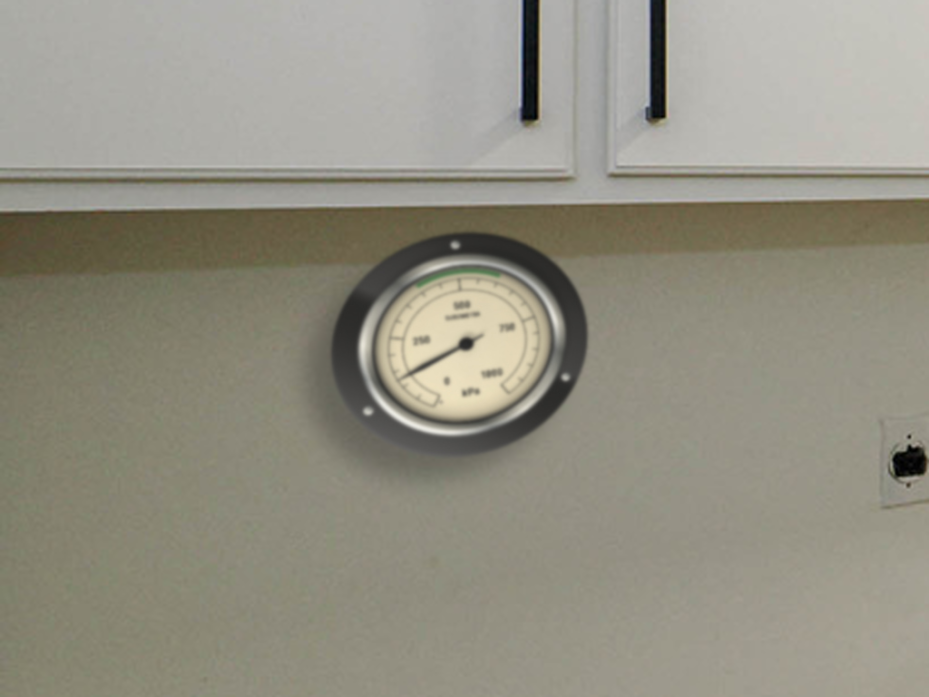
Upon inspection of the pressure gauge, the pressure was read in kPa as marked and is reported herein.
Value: 125 kPa
